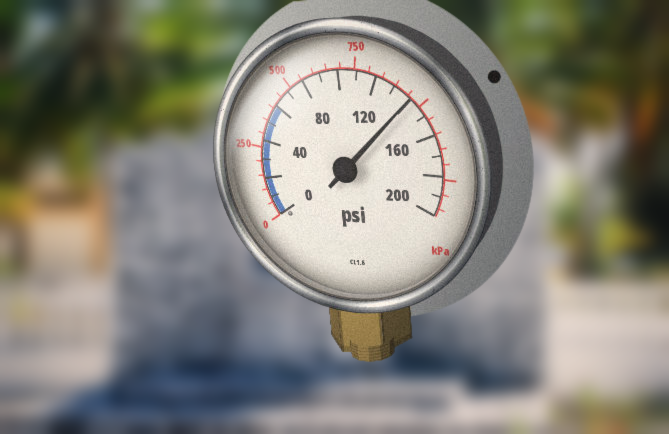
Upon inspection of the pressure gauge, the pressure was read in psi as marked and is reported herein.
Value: 140 psi
